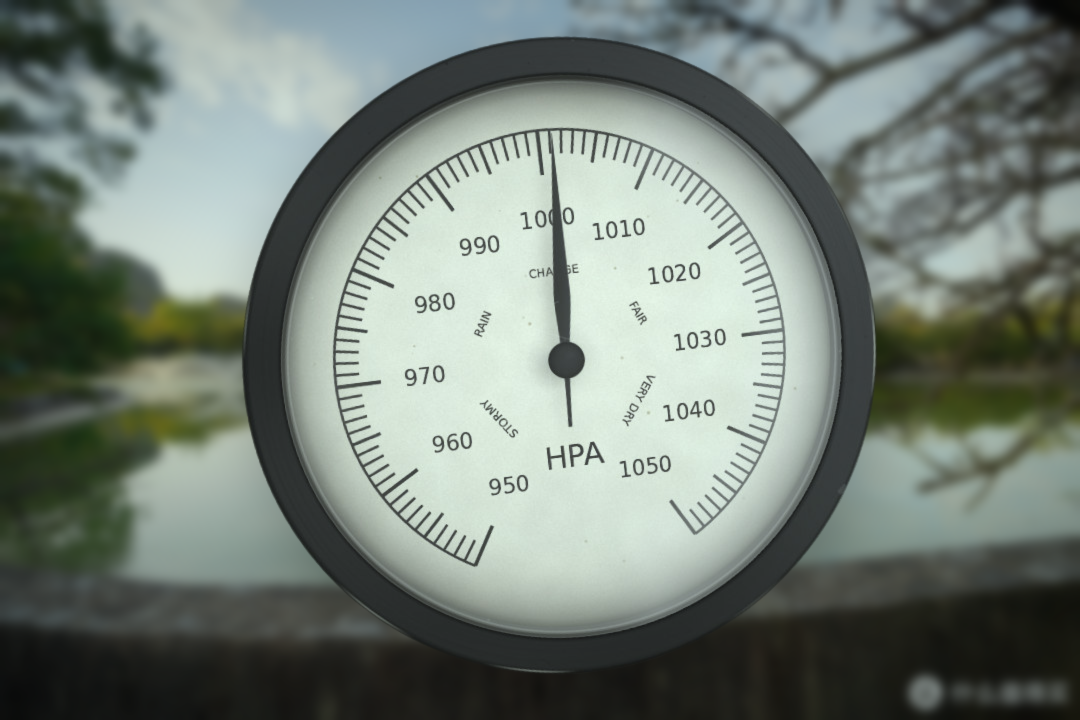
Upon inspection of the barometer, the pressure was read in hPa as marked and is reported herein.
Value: 1001 hPa
